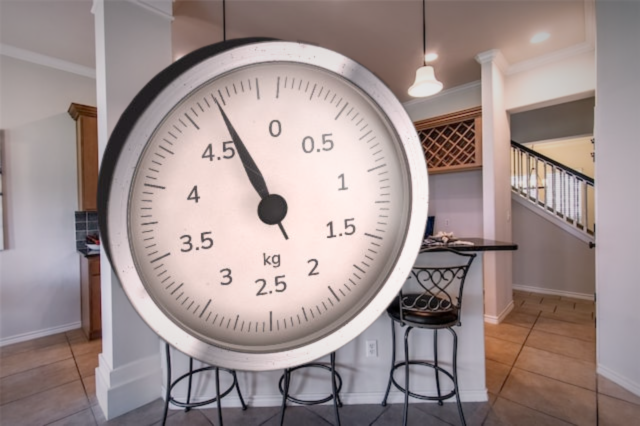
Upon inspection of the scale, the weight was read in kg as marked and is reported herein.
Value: 4.7 kg
